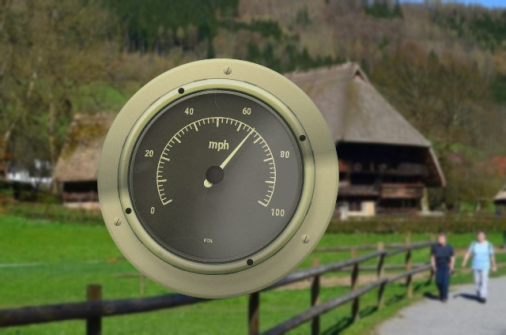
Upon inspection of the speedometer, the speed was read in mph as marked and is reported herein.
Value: 66 mph
